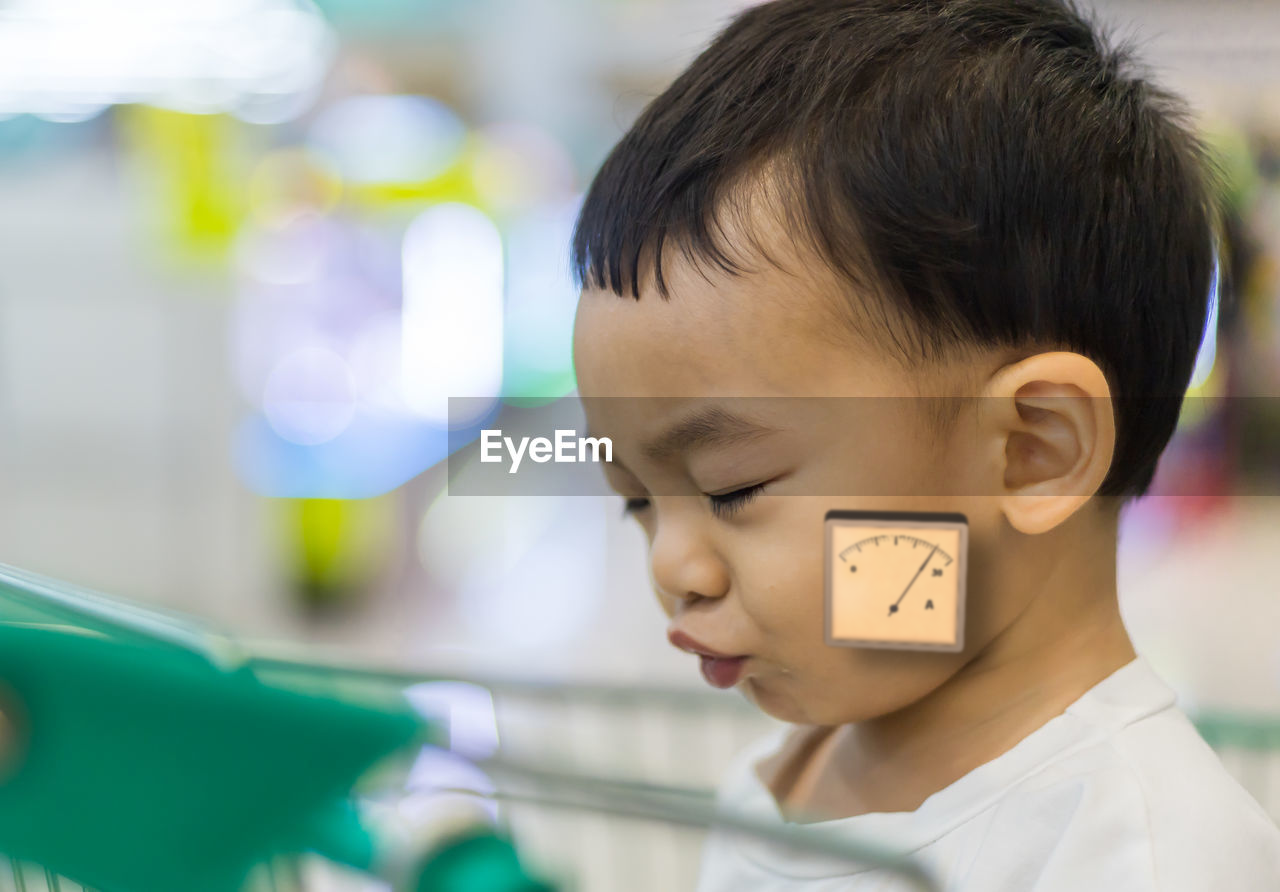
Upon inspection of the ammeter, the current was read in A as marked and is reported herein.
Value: 25 A
